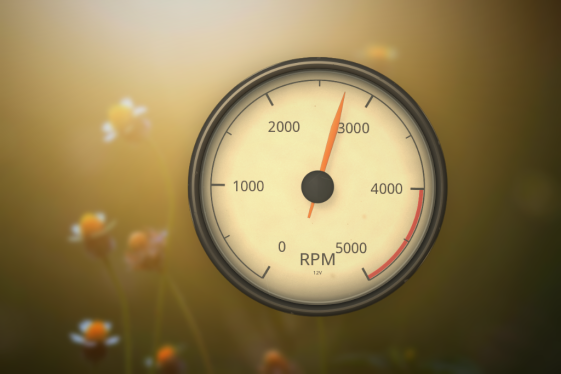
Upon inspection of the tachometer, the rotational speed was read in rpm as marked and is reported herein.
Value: 2750 rpm
